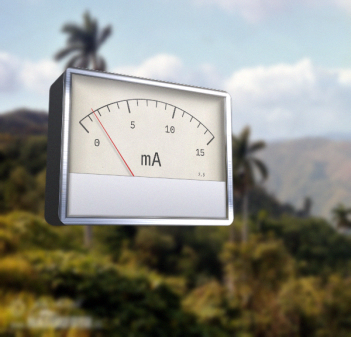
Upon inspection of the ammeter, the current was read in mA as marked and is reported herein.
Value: 1.5 mA
